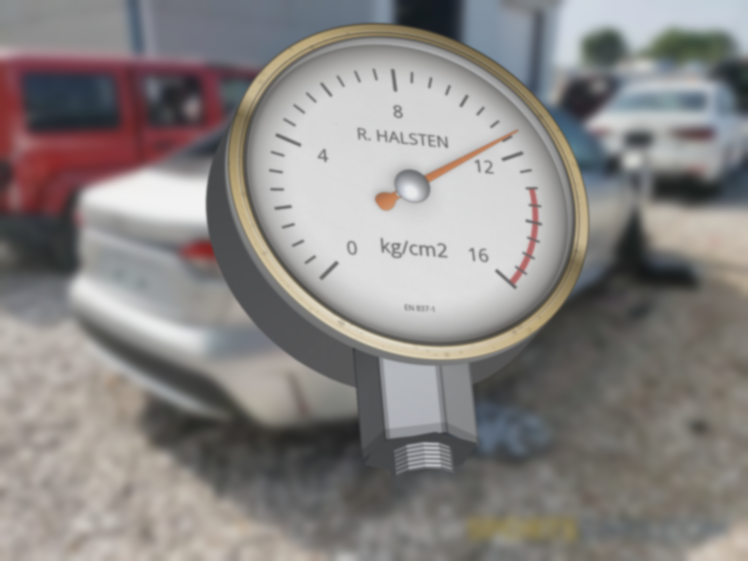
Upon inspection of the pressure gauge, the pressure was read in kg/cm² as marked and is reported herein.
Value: 11.5 kg/cm²
